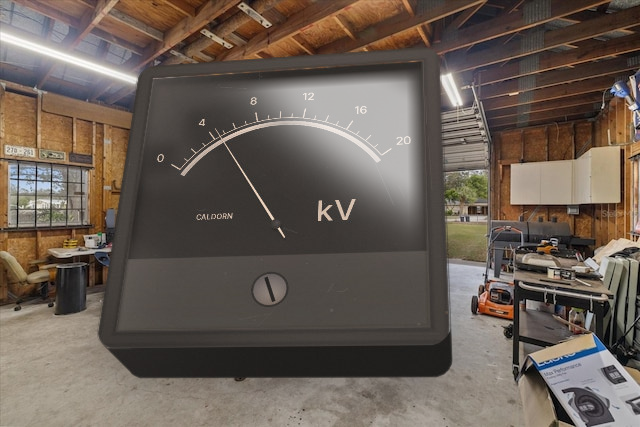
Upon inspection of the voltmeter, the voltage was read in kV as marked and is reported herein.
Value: 4.5 kV
